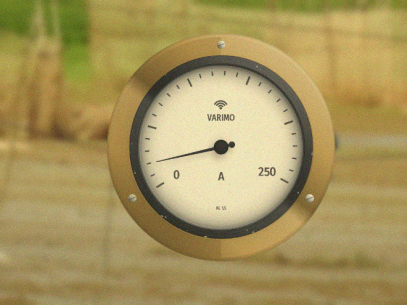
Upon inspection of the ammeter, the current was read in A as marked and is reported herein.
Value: 20 A
